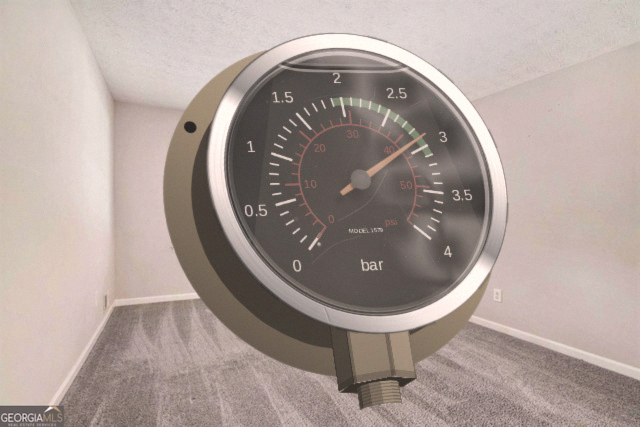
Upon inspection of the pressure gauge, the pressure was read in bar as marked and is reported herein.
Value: 2.9 bar
